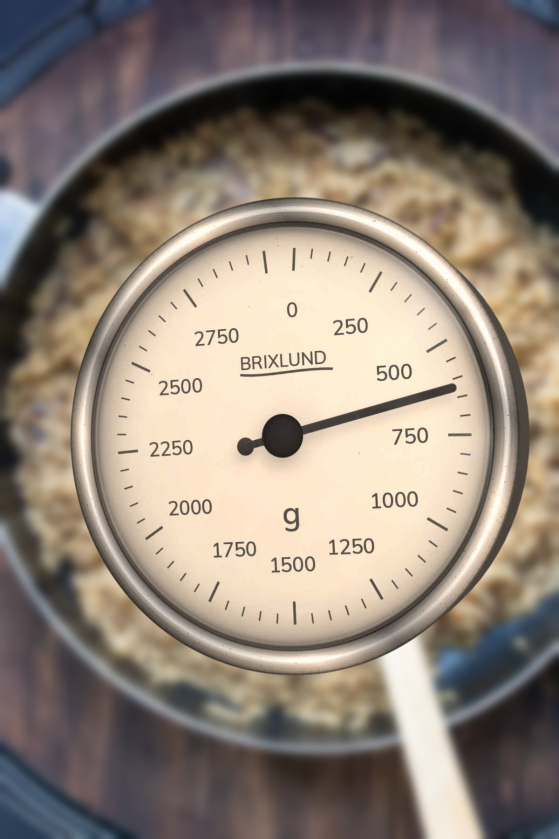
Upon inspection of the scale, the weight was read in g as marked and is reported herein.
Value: 625 g
